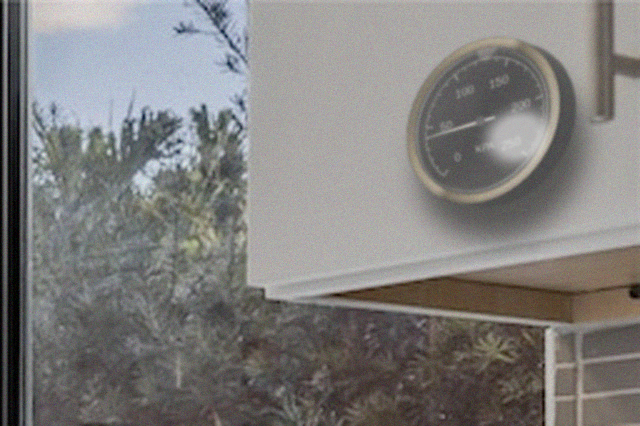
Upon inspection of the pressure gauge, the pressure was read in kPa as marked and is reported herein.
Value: 40 kPa
